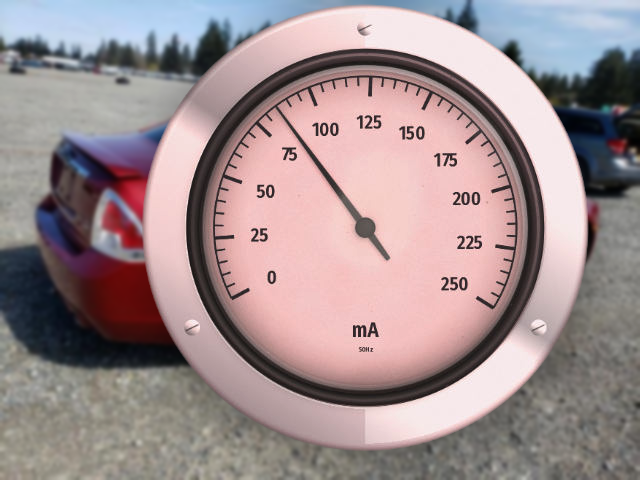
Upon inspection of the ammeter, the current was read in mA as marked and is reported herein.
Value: 85 mA
